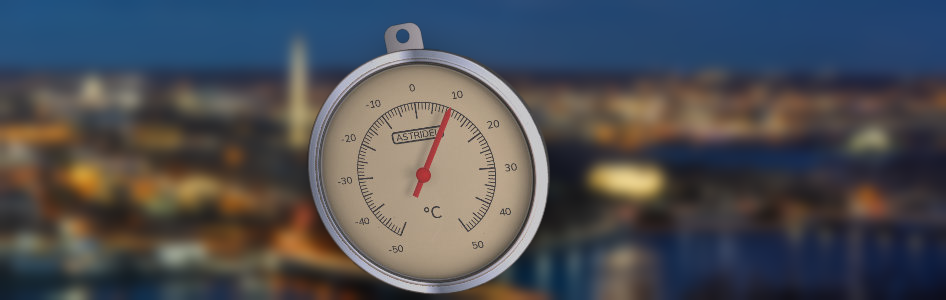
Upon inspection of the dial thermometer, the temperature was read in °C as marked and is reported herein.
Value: 10 °C
